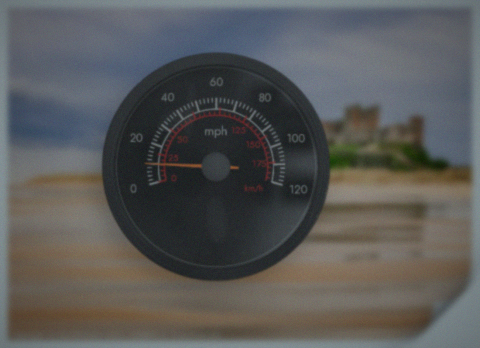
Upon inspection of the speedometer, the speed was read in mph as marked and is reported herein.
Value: 10 mph
